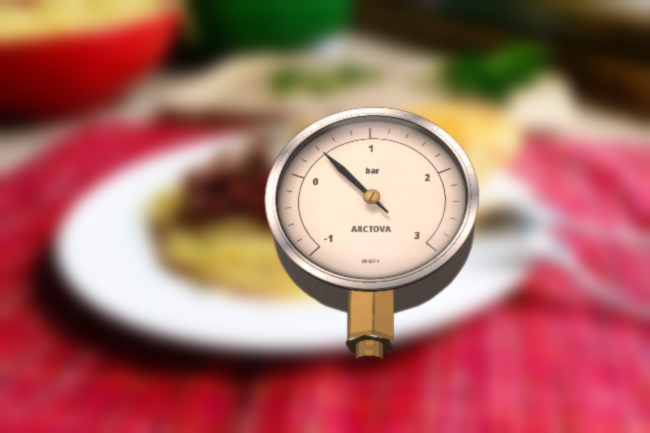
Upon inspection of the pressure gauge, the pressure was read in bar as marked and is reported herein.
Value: 0.4 bar
